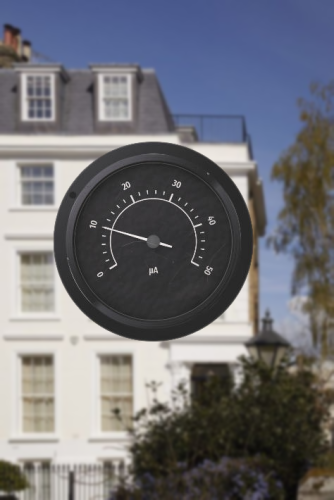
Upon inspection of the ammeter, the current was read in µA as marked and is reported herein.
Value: 10 µA
